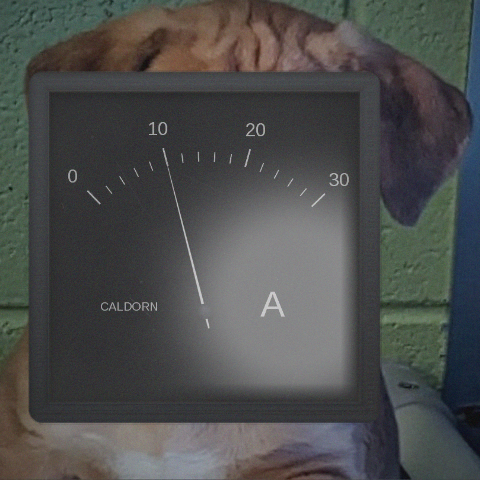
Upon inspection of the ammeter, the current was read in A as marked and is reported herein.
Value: 10 A
